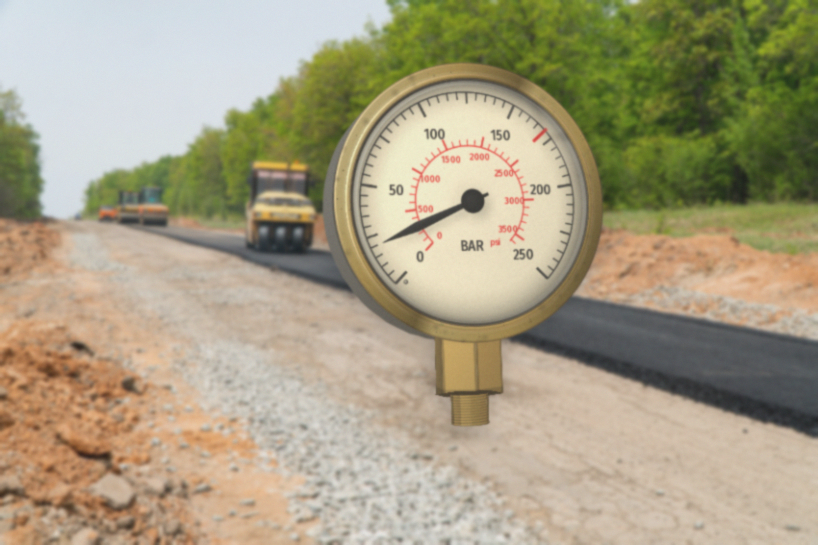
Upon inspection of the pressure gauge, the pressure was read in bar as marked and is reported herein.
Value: 20 bar
